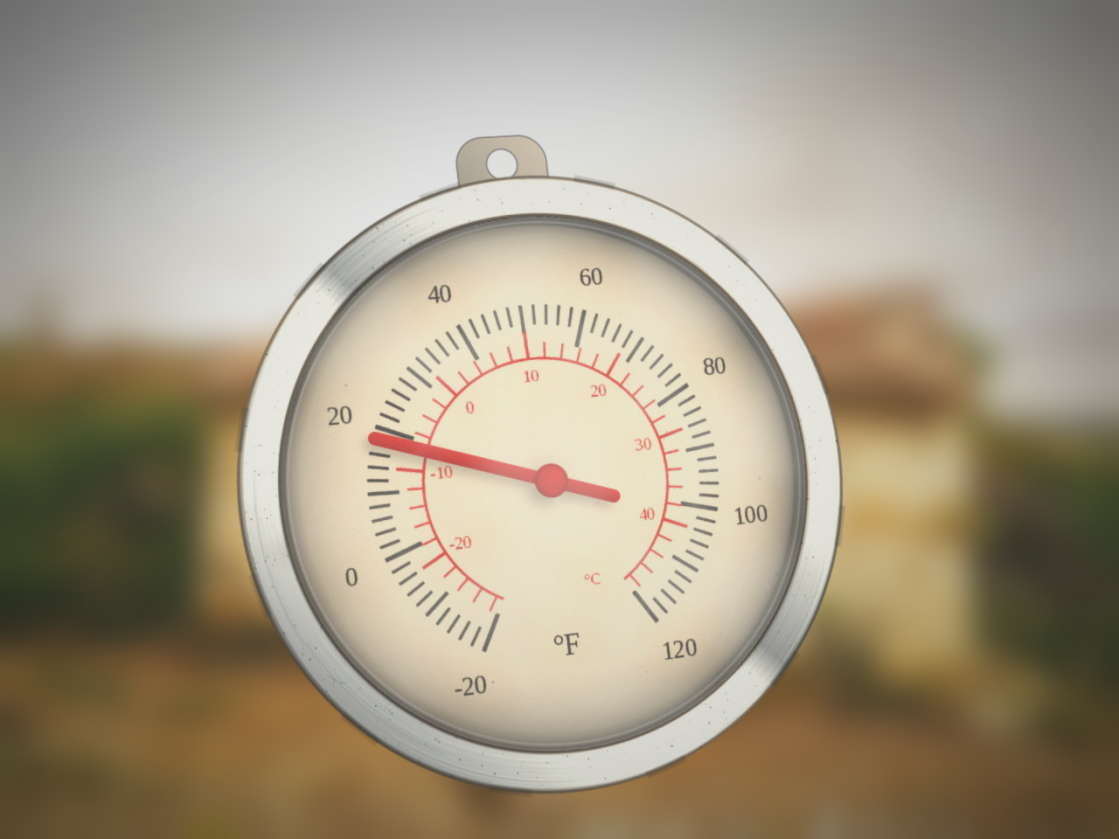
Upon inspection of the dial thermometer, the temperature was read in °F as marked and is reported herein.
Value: 18 °F
